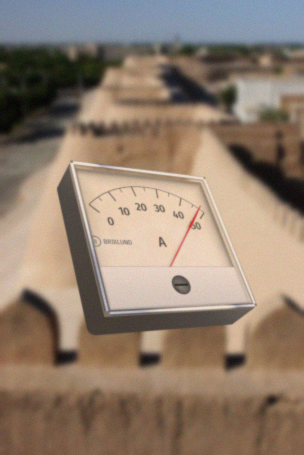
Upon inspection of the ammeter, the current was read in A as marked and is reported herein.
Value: 47.5 A
